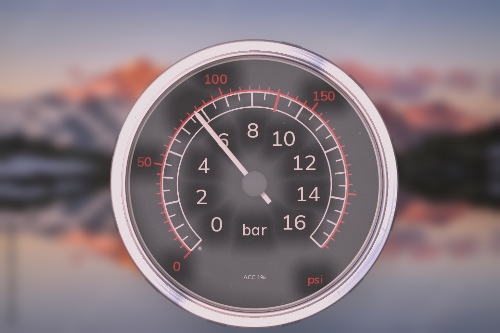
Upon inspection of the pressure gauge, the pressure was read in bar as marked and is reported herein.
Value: 5.75 bar
